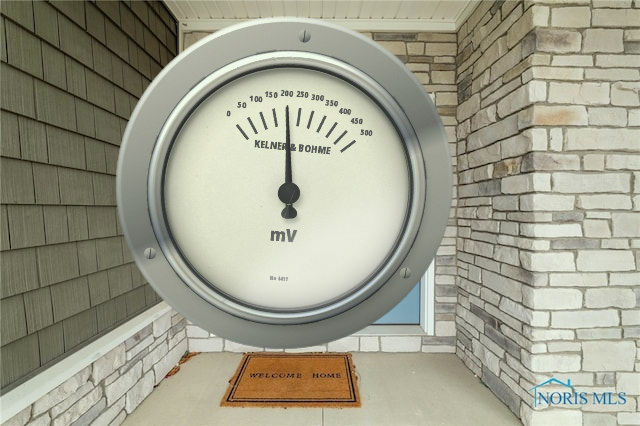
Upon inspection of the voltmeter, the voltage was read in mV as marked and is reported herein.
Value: 200 mV
